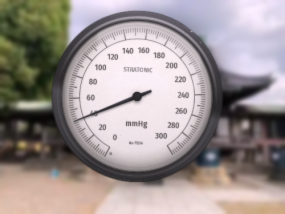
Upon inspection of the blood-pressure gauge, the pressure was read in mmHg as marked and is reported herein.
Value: 40 mmHg
